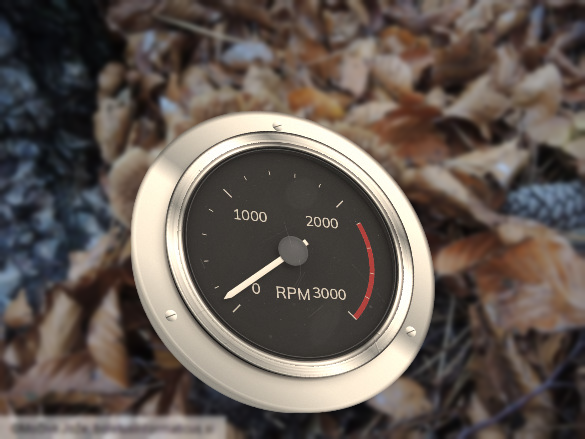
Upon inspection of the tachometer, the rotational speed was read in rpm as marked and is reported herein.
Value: 100 rpm
